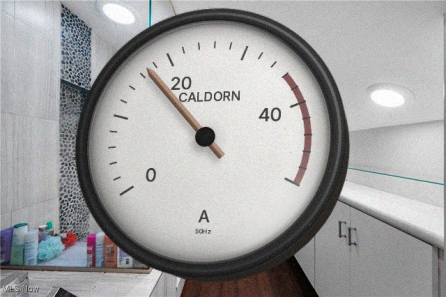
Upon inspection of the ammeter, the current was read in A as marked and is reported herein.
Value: 17 A
